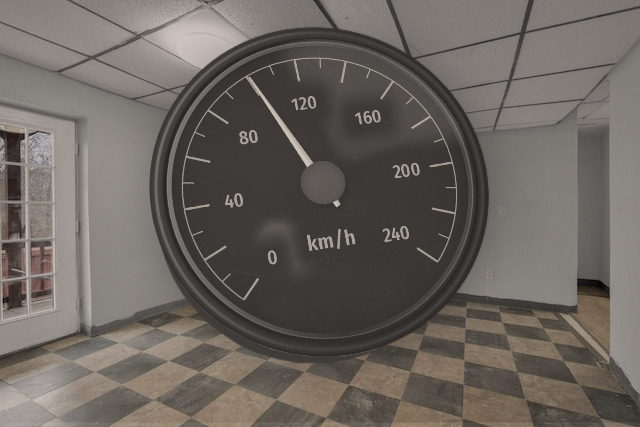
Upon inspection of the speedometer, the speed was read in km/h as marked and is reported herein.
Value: 100 km/h
